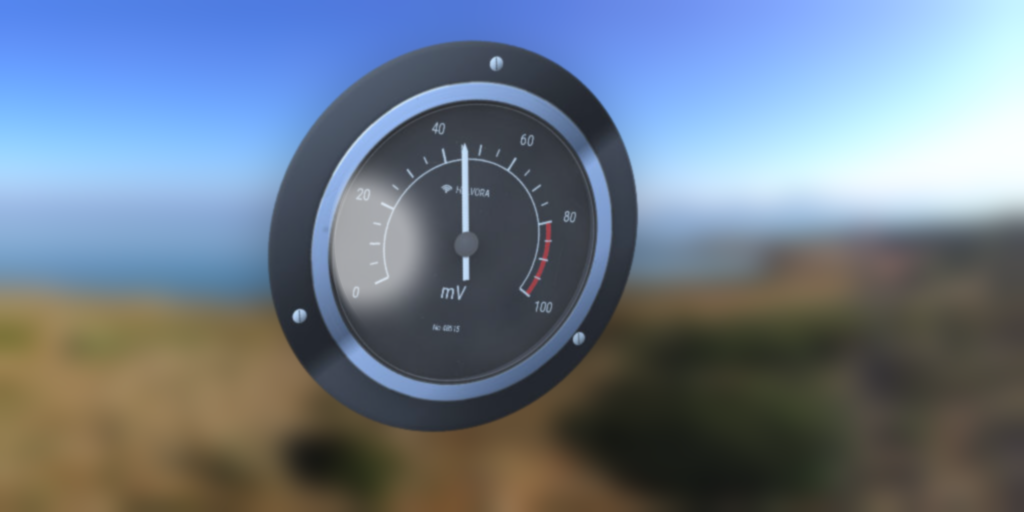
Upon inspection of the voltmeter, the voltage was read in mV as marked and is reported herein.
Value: 45 mV
